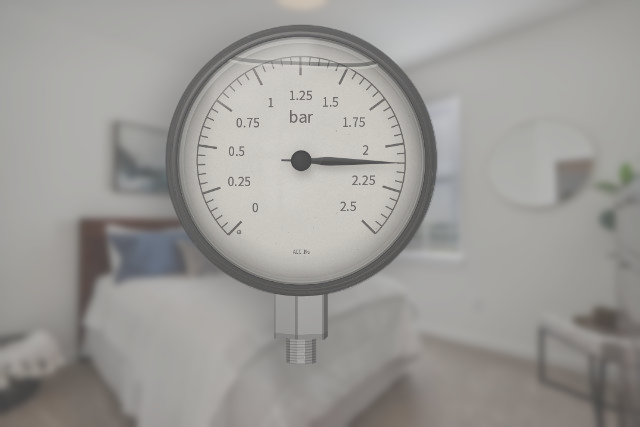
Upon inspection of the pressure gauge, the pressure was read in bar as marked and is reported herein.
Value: 2.1 bar
